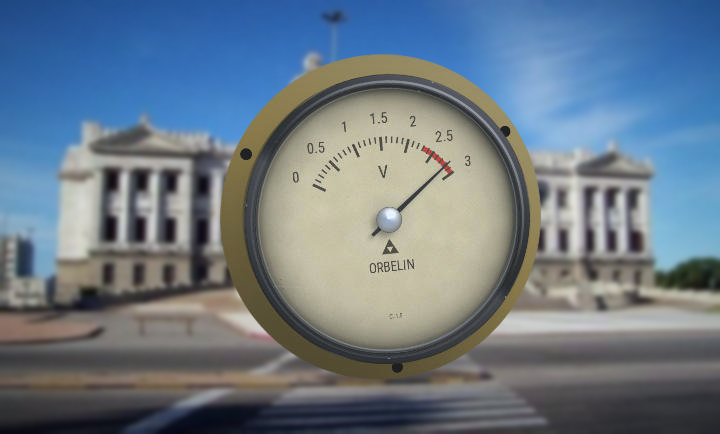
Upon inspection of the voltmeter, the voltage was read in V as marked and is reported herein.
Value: 2.8 V
